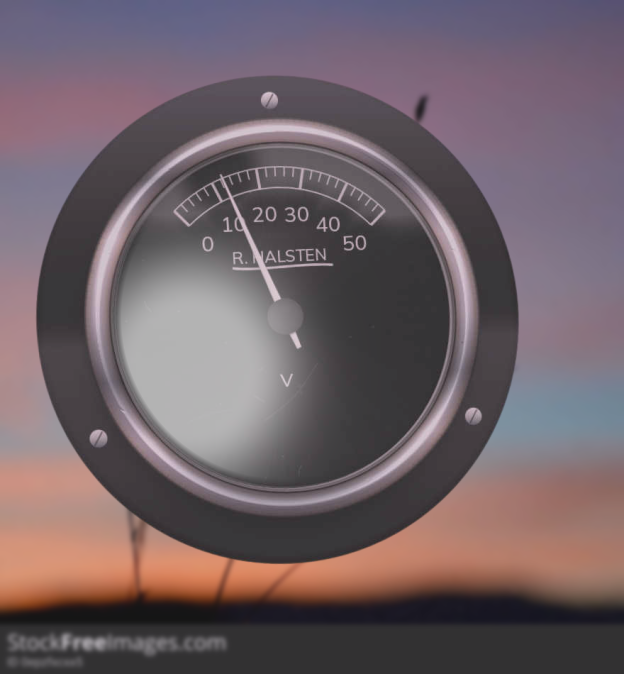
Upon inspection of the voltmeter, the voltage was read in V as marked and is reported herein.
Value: 12 V
